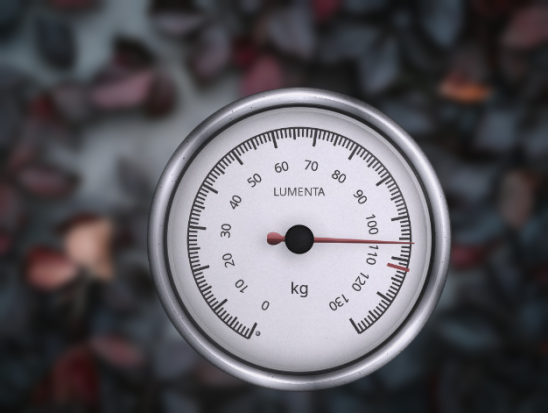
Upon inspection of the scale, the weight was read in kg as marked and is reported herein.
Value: 106 kg
